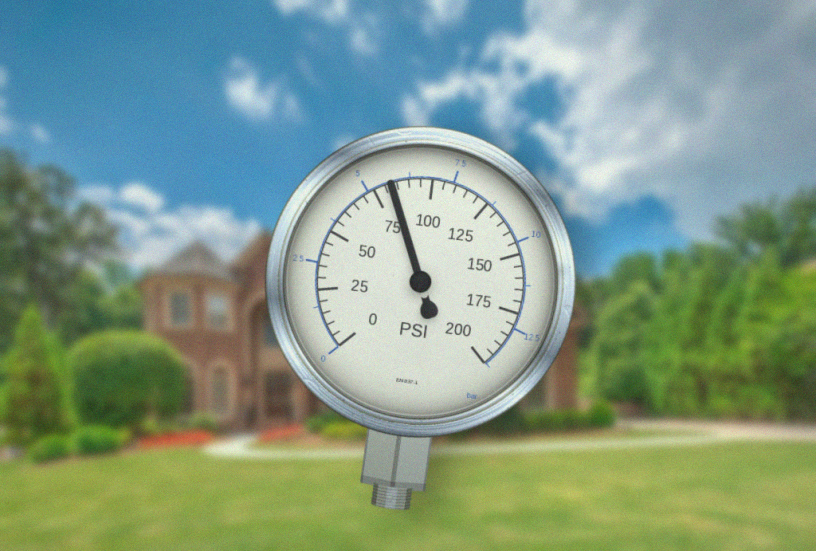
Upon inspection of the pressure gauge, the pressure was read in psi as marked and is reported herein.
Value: 82.5 psi
